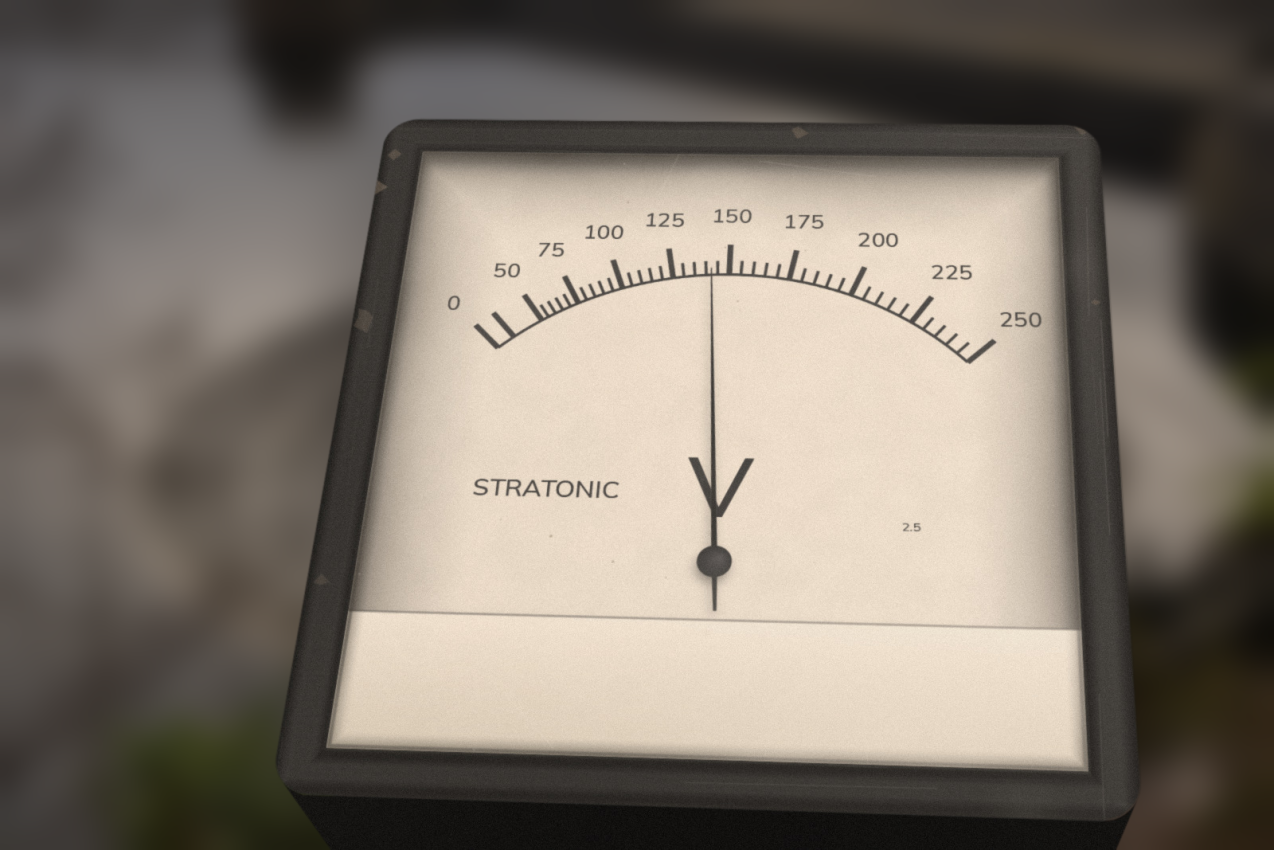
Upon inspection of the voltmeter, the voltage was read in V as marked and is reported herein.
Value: 142.5 V
